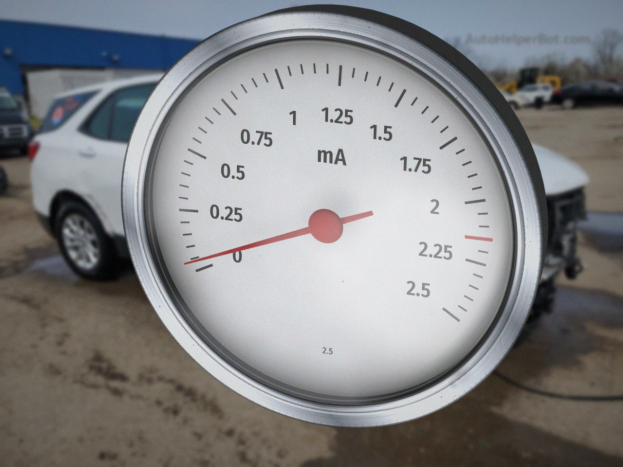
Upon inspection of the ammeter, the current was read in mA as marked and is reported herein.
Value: 0.05 mA
